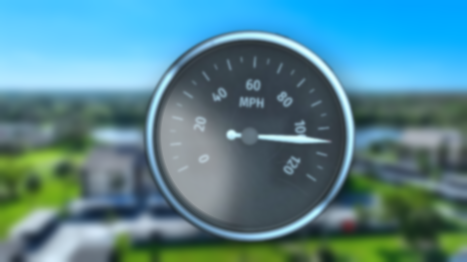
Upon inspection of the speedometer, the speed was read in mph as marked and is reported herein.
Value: 105 mph
